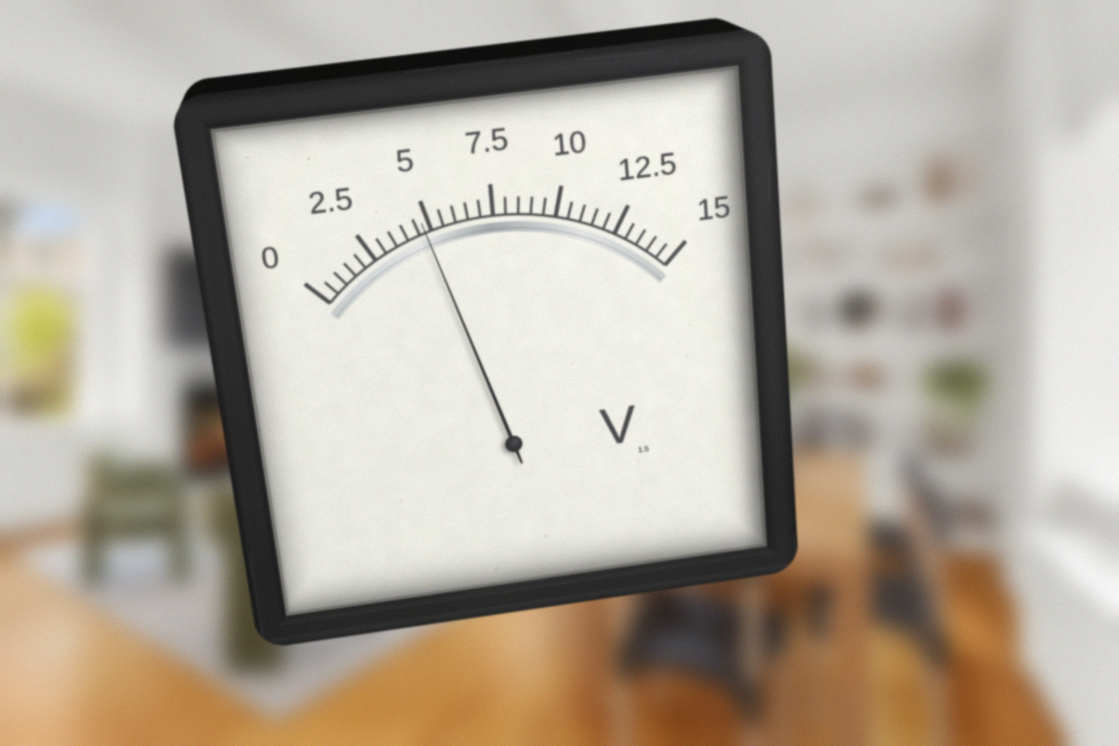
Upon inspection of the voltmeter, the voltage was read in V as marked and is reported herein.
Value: 4.75 V
